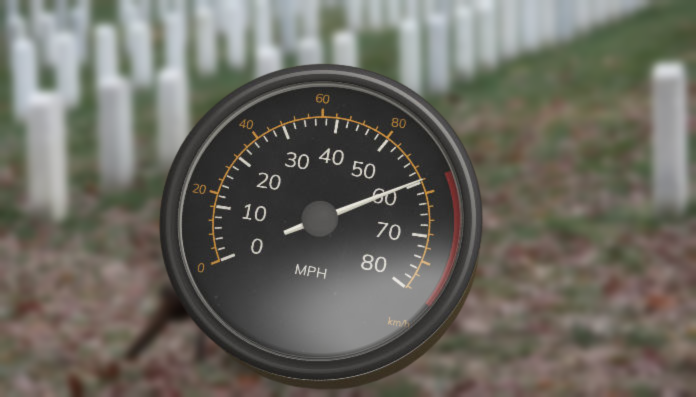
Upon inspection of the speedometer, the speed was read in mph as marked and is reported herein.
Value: 60 mph
